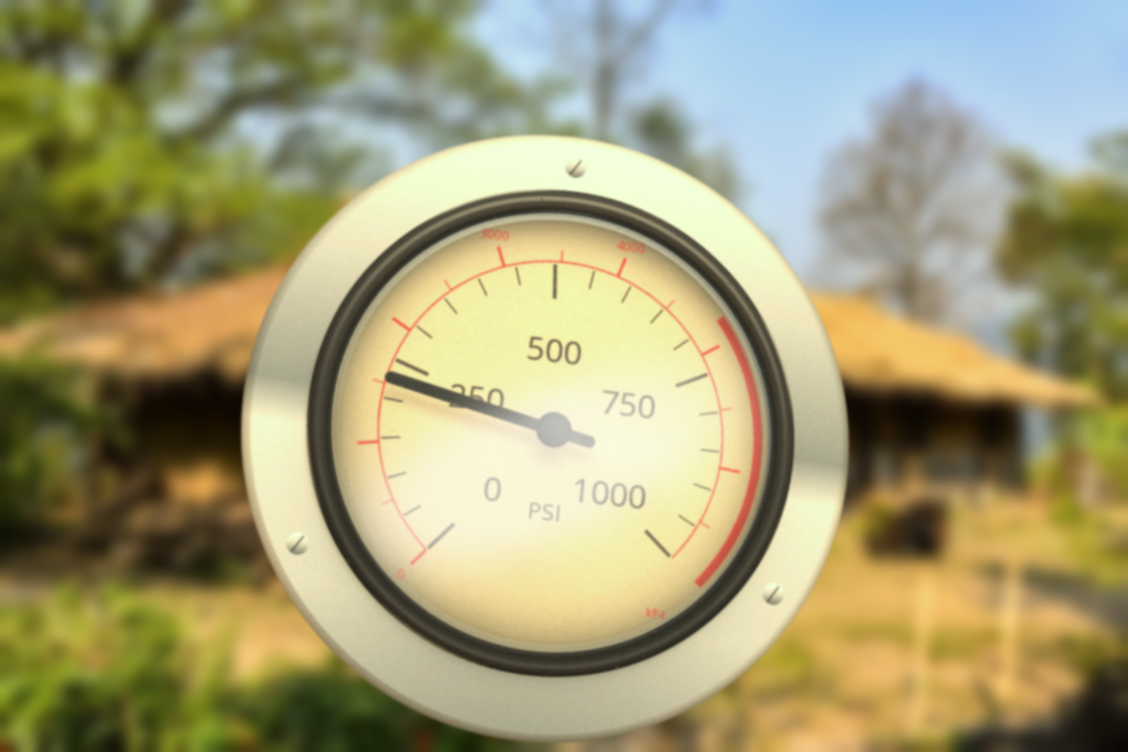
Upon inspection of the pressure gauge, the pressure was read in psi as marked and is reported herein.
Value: 225 psi
